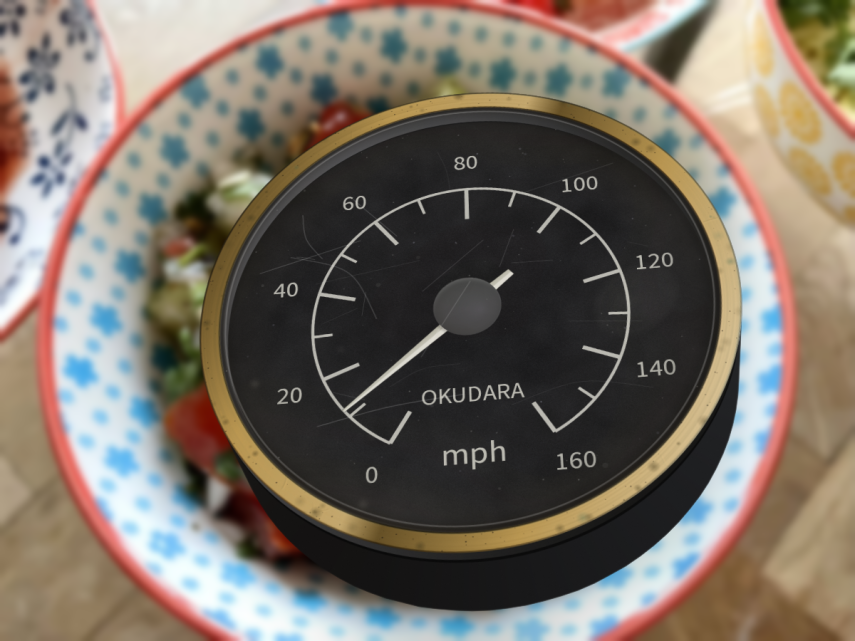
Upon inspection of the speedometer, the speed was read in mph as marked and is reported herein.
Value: 10 mph
